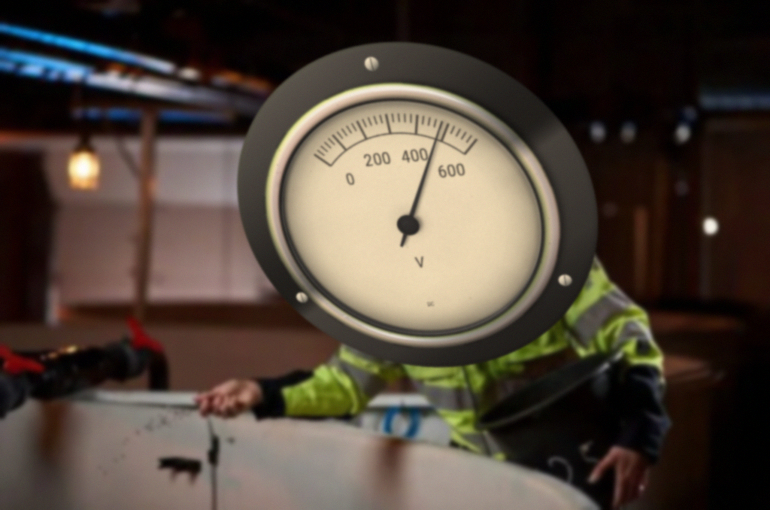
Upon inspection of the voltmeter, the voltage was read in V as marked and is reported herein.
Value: 480 V
